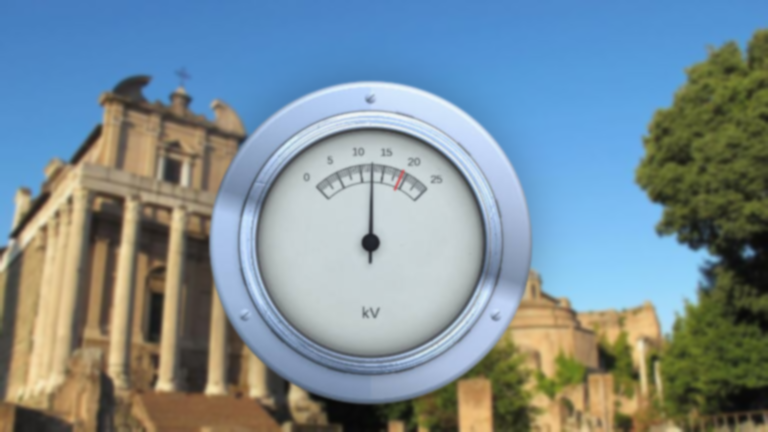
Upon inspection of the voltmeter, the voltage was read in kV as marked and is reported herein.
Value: 12.5 kV
